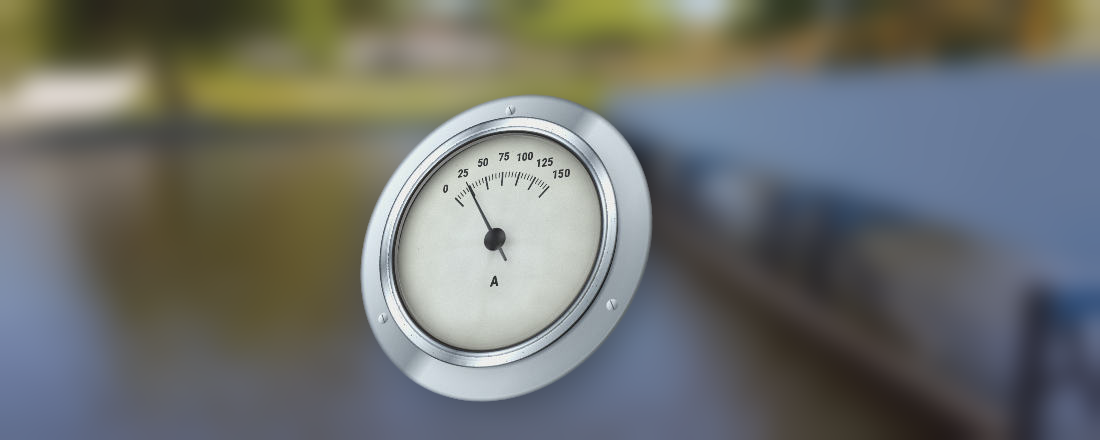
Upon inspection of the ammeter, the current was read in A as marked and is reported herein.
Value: 25 A
